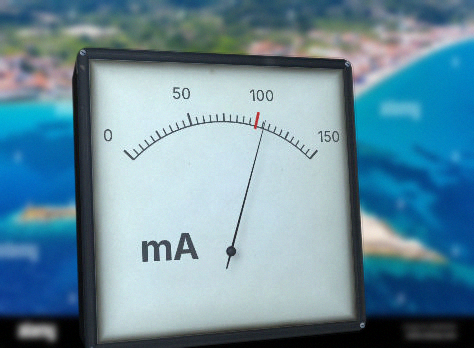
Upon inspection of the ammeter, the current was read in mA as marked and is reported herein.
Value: 105 mA
